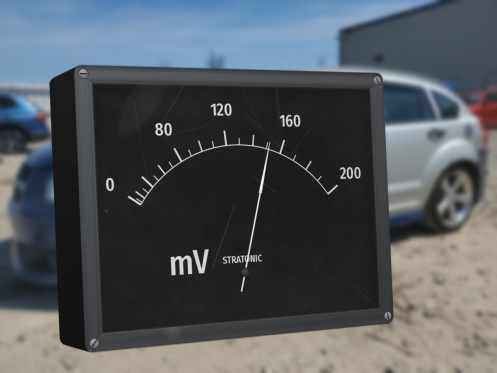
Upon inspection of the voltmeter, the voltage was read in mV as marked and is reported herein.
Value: 150 mV
